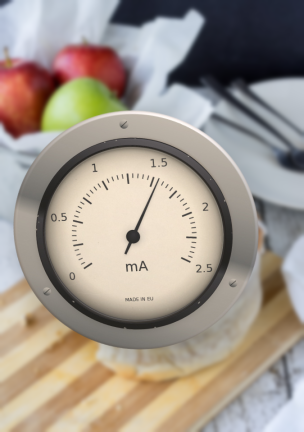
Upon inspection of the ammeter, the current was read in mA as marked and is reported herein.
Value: 1.55 mA
